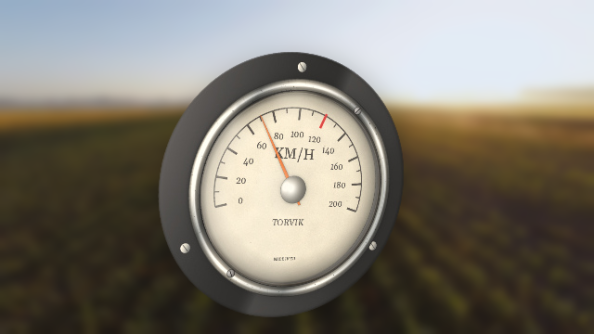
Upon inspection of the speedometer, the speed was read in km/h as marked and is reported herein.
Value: 70 km/h
